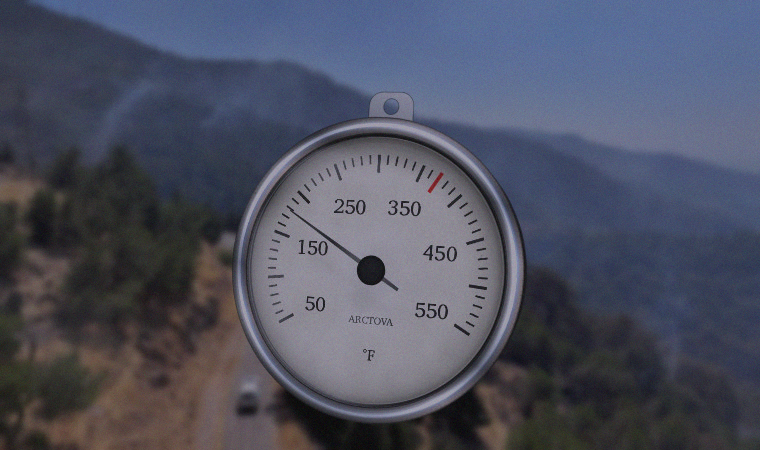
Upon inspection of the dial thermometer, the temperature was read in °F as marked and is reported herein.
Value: 180 °F
